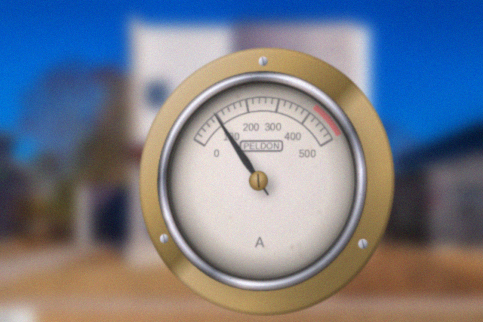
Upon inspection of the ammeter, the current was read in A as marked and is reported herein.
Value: 100 A
